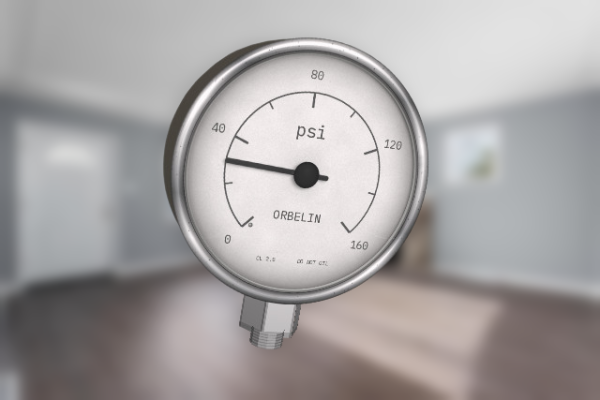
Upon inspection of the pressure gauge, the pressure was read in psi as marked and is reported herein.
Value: 30 psi
